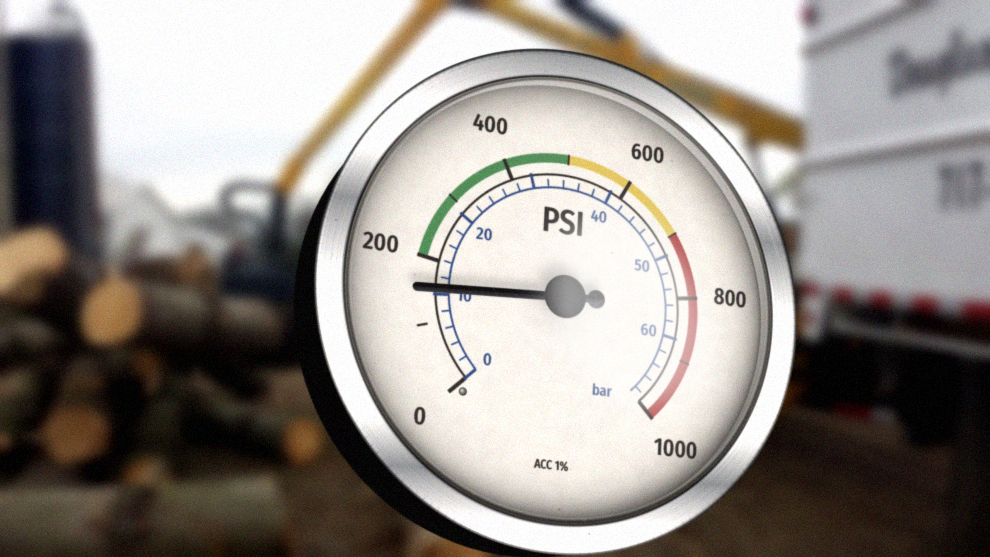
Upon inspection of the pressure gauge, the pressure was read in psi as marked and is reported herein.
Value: 150 psi
